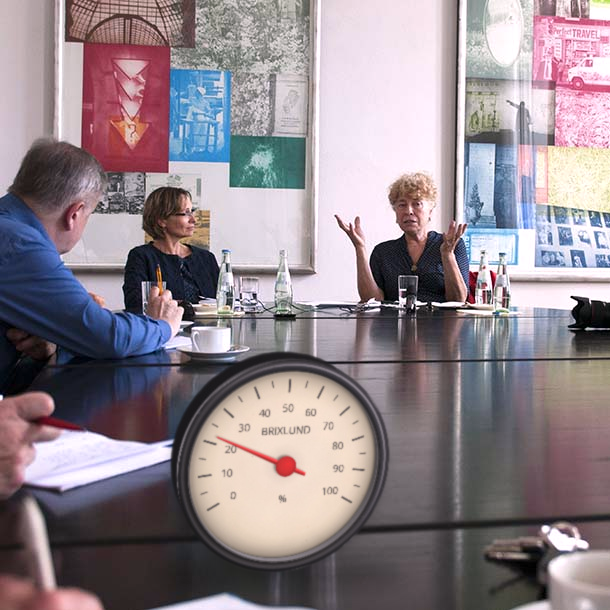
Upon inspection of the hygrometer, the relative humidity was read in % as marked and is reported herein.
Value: 22.5 %
